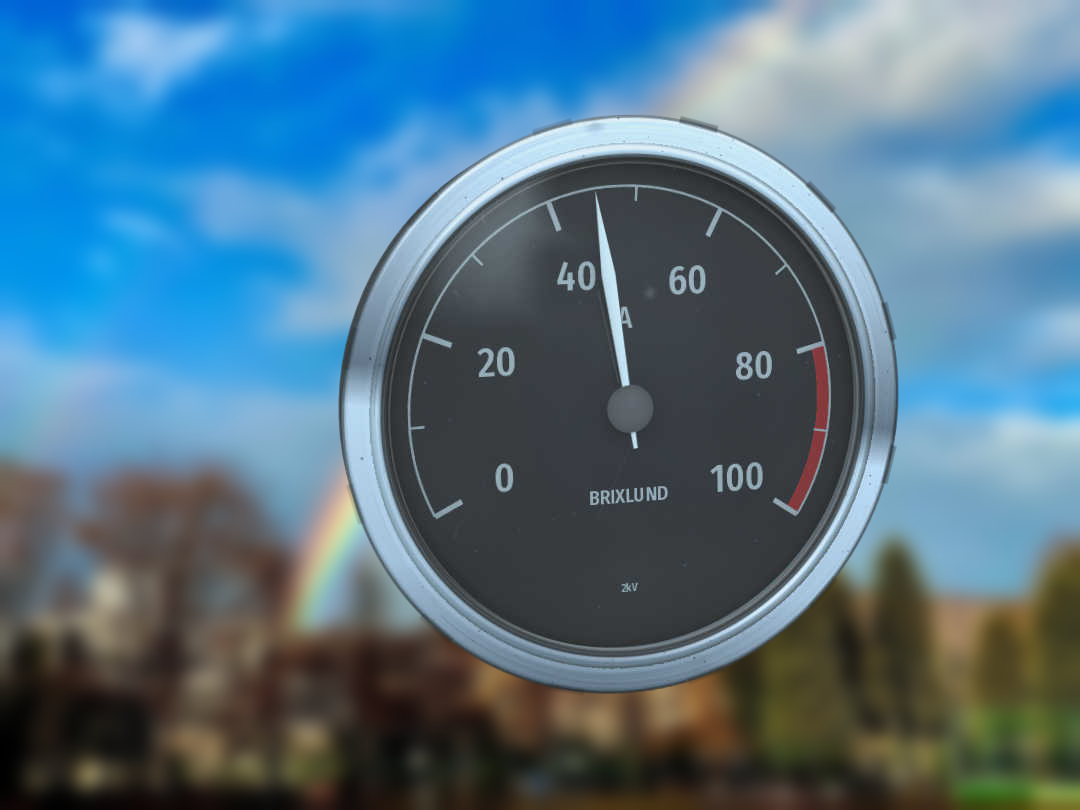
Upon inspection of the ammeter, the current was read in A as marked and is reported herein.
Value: 45 A
